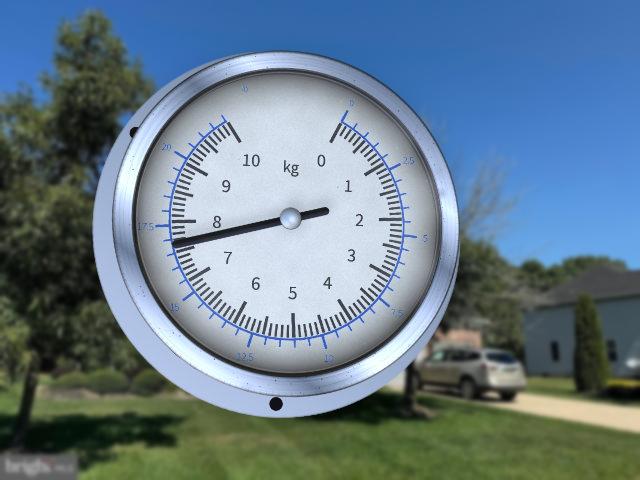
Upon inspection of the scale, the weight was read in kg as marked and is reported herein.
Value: 7.6 kg
